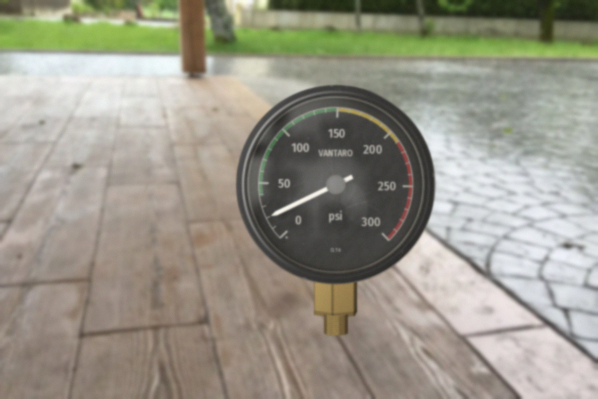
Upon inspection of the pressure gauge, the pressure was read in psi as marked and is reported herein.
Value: 20 psi
